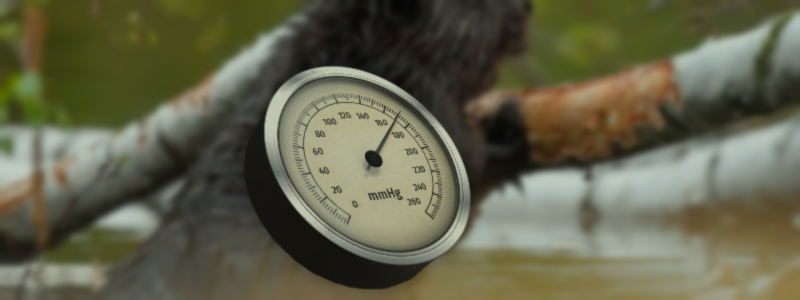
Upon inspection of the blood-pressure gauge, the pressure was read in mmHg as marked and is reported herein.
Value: 170 mmHg
